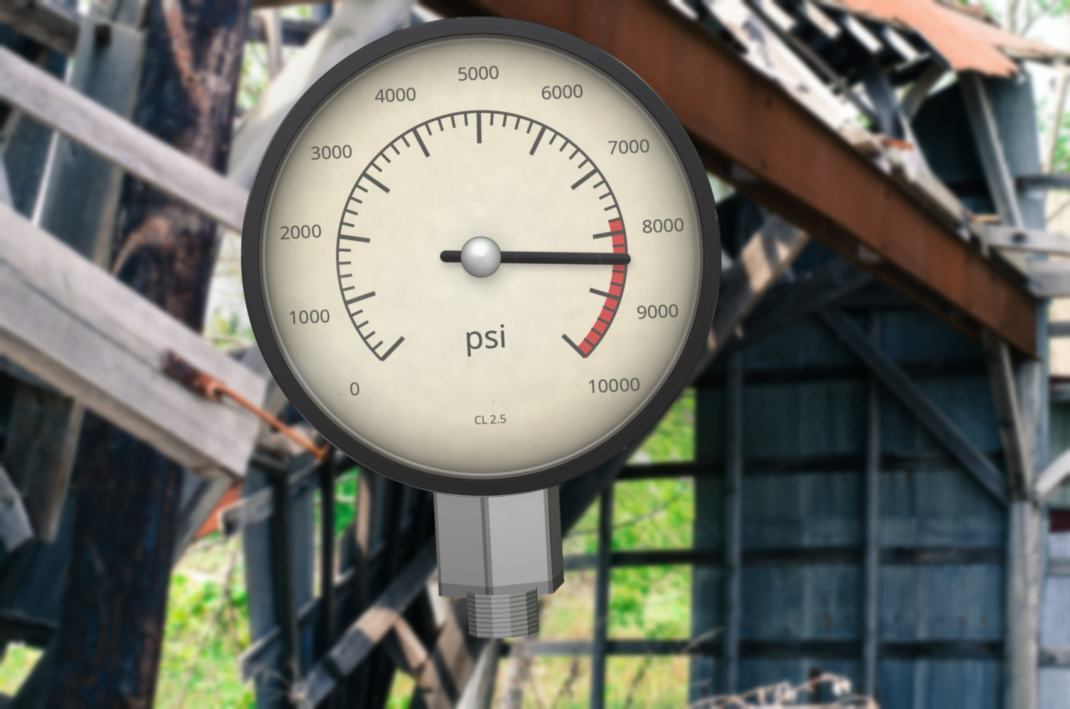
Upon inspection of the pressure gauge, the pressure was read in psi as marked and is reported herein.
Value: 8400 psi
